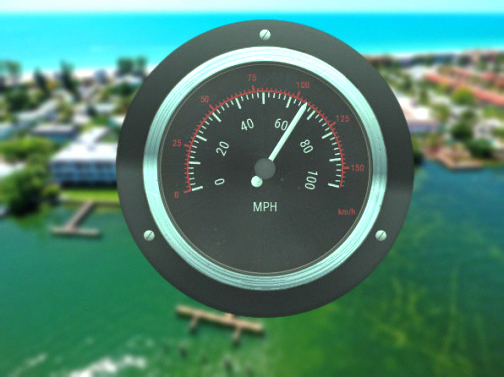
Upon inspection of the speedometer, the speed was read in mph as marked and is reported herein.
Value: 66 mph
